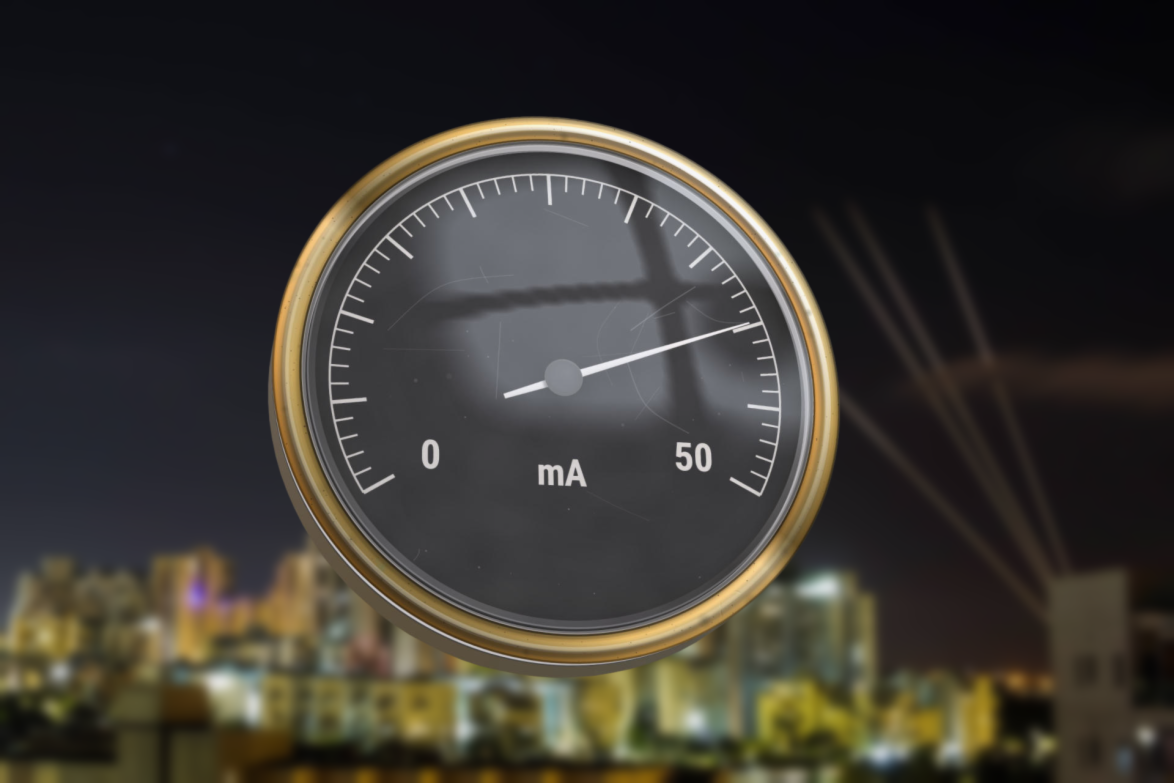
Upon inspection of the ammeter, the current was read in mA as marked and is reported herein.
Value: 40 mA
